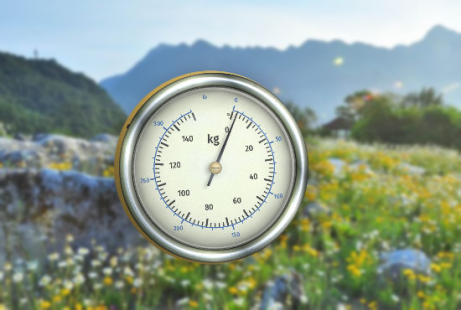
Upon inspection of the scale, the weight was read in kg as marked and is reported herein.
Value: 2 kg
